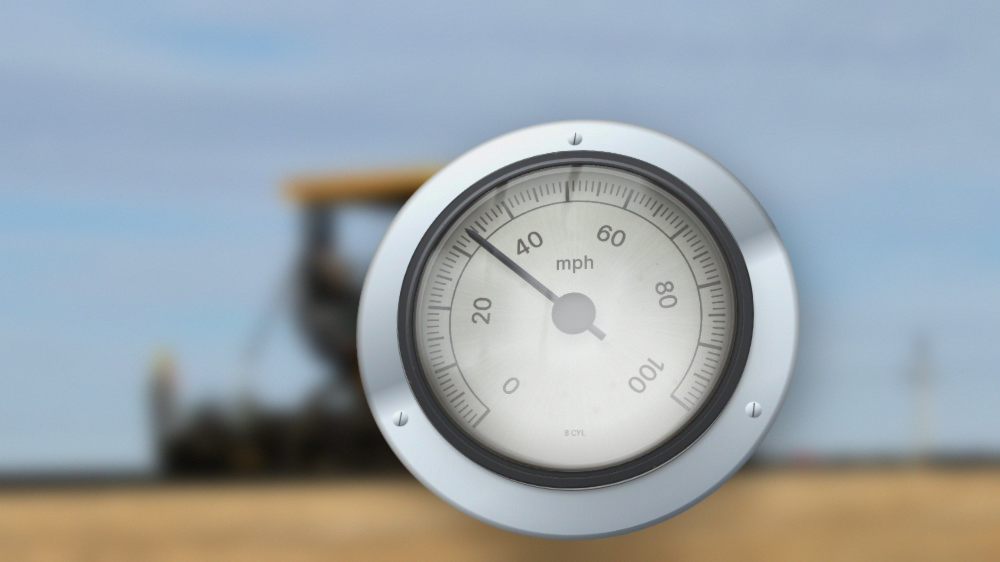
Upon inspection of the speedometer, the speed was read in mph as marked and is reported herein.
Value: 33 mph
